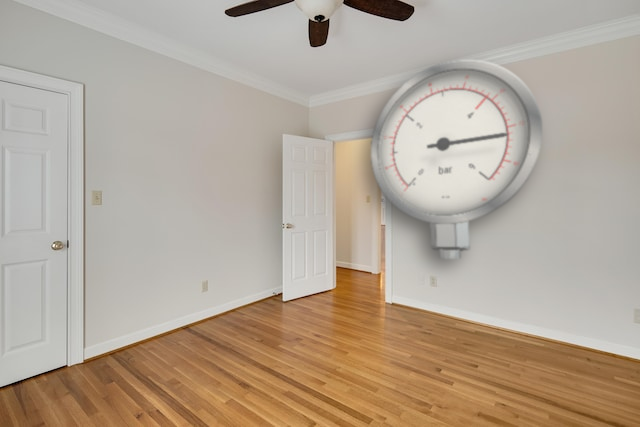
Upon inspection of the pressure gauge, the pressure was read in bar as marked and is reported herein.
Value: 5 bar
